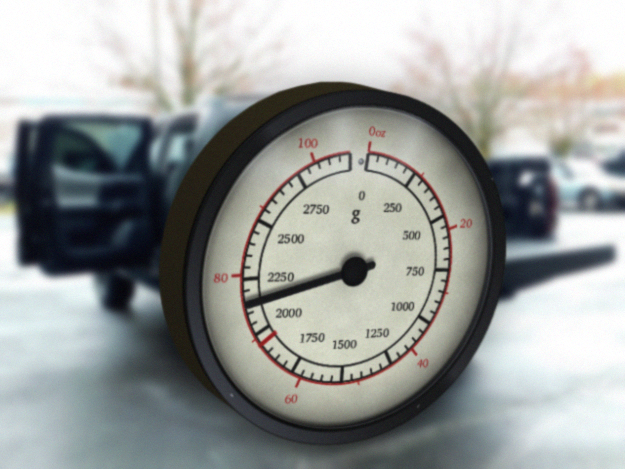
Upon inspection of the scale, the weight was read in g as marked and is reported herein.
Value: 2150 g
